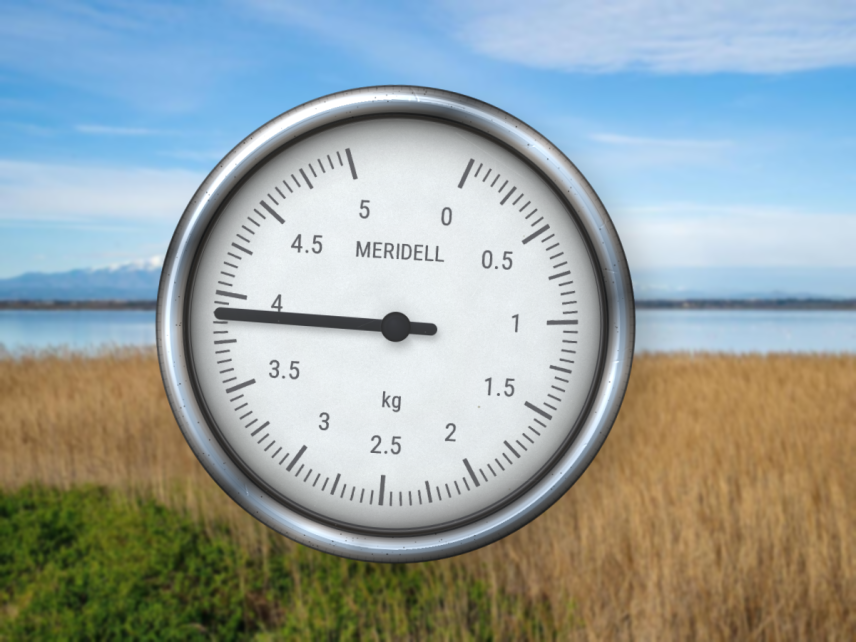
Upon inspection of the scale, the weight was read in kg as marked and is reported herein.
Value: 3.9 kg
